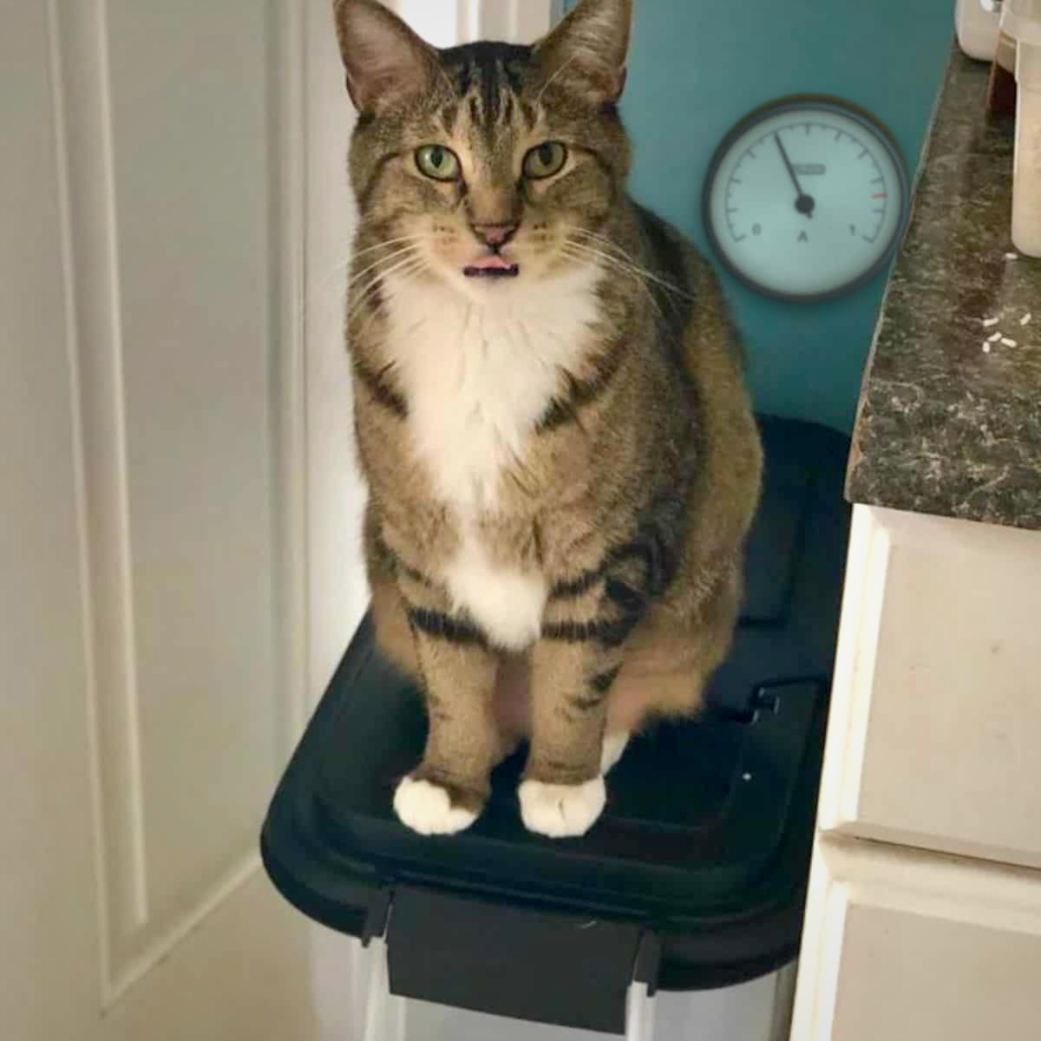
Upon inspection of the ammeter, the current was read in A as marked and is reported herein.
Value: 0.4 A
